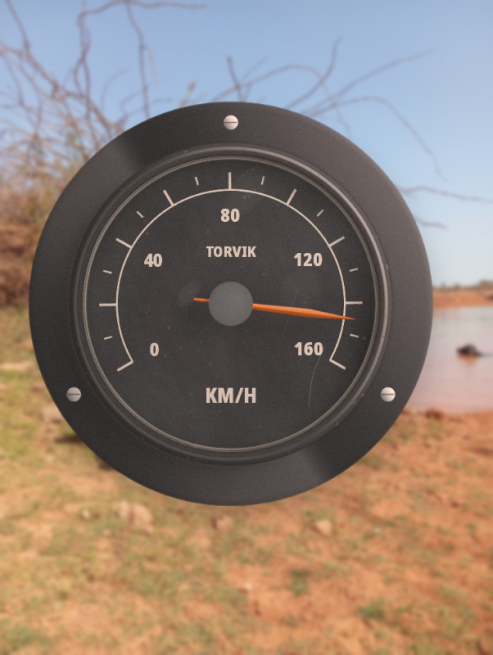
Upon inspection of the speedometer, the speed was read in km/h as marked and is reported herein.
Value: 145 km/h
